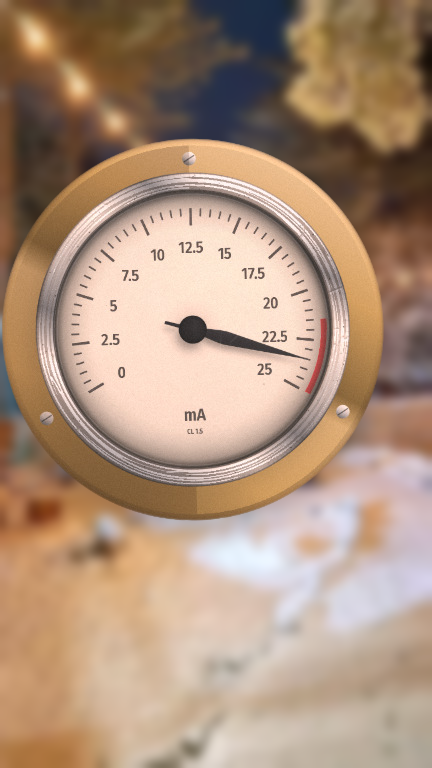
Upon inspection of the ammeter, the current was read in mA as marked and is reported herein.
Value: 23.5 mA
